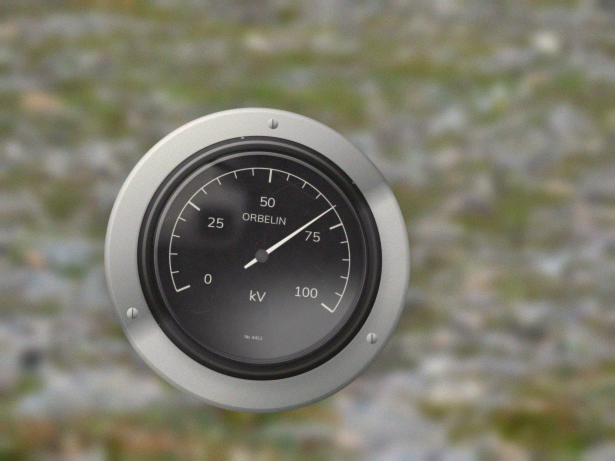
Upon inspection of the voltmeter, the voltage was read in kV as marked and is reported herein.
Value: 70 kV
